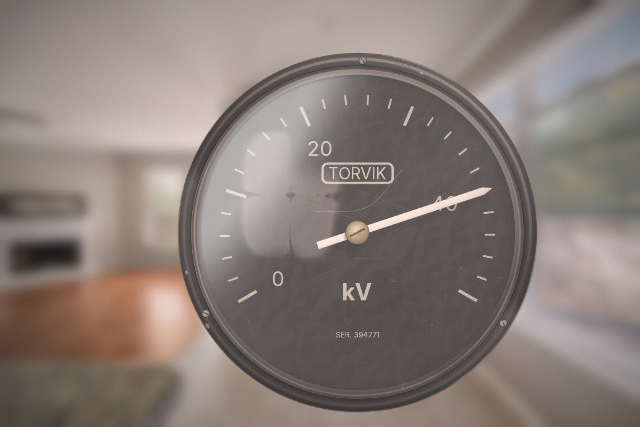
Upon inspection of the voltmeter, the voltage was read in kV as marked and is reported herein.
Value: 40 kV
